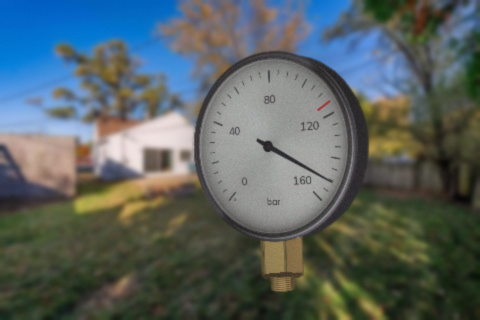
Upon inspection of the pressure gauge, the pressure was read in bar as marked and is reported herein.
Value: 150 bar
